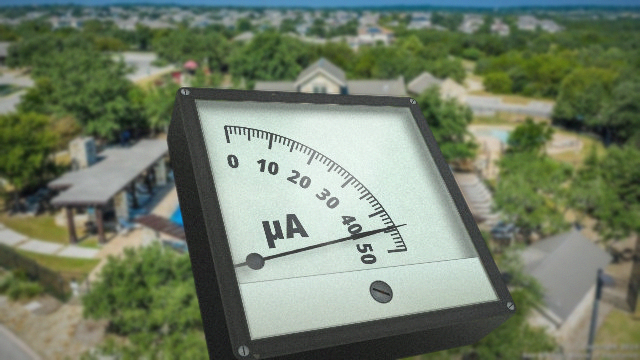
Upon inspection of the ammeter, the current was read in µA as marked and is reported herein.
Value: 45 µA
